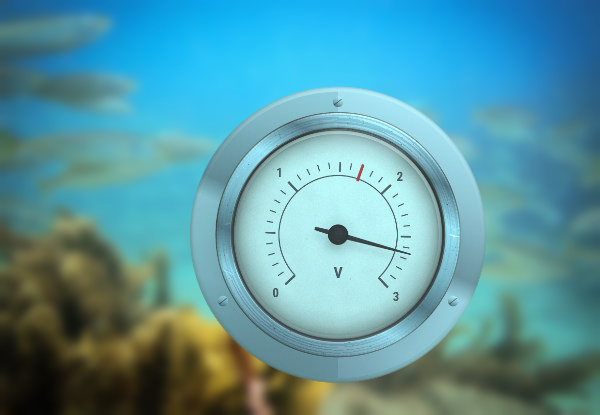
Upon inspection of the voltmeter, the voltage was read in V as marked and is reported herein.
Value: 2.65 V
